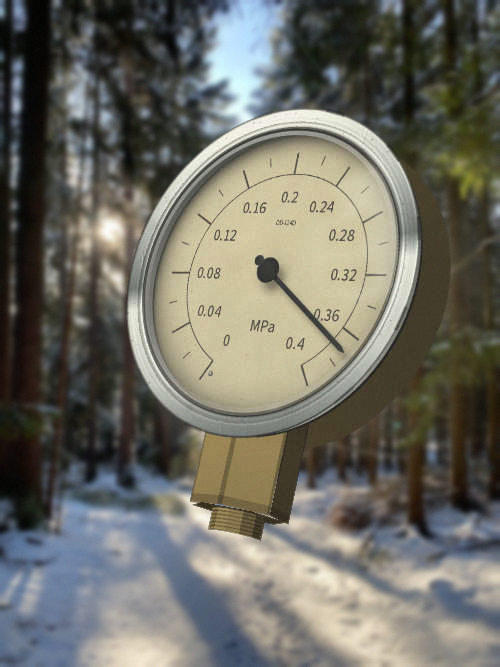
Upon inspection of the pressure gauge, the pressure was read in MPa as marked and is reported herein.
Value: 0.37 MPa
